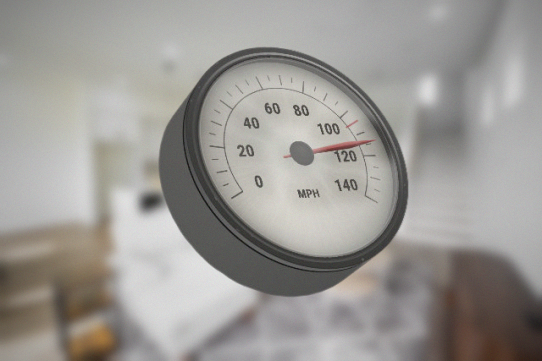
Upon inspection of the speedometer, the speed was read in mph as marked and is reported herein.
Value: 115 mph
